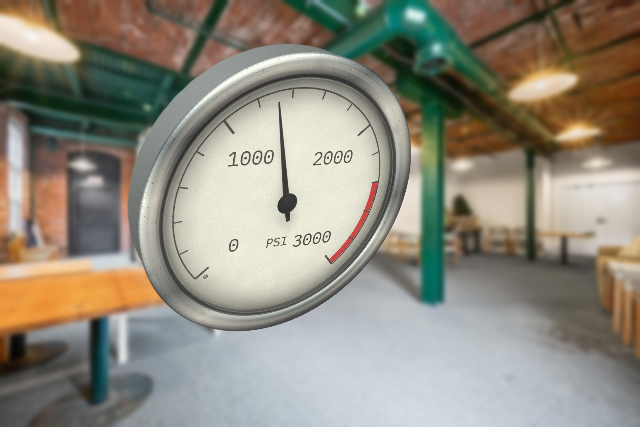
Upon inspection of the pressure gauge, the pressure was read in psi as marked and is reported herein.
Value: 1300 psi
